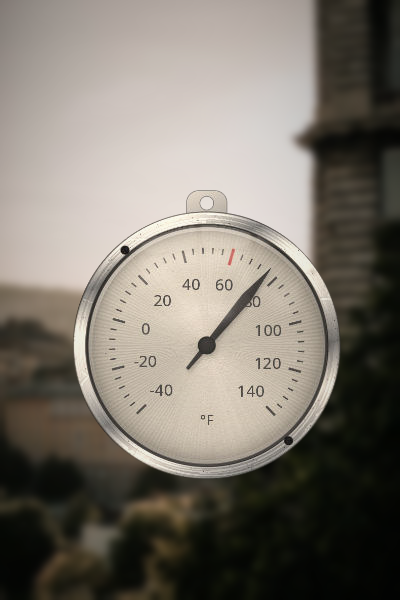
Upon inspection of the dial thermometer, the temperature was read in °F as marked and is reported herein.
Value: 76 °F
